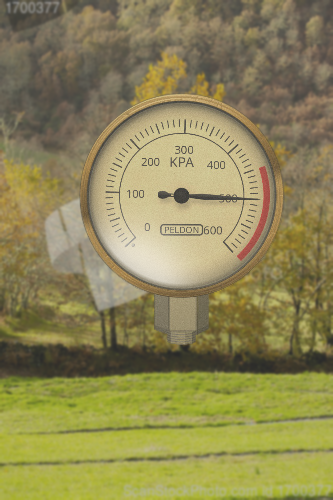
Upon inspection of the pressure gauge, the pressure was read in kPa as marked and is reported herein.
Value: 500 kPa
